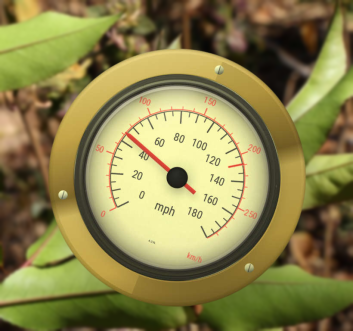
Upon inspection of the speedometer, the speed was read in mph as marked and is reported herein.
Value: 45 mph
